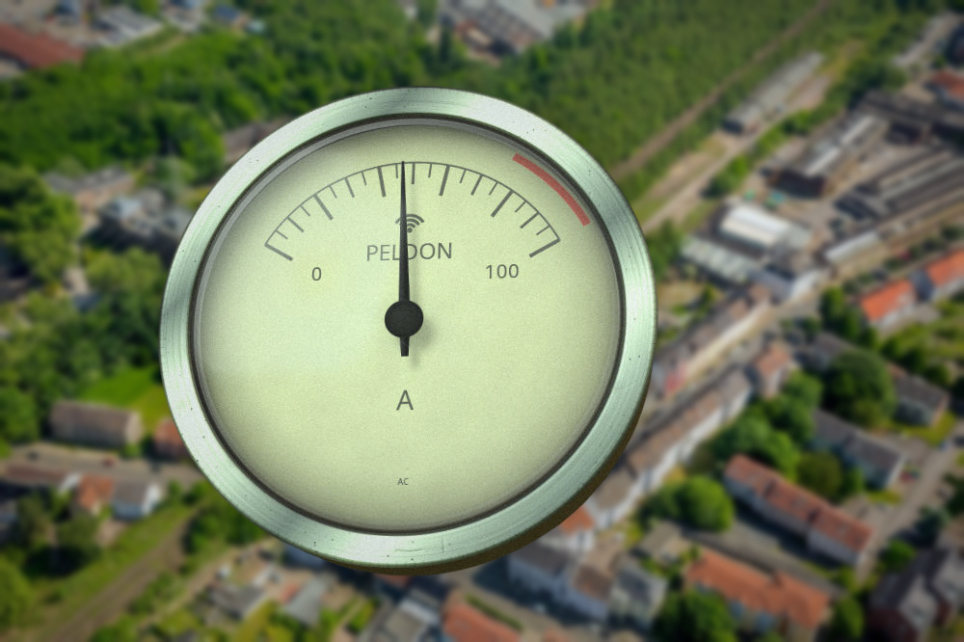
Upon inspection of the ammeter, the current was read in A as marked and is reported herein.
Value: 47.5 A
